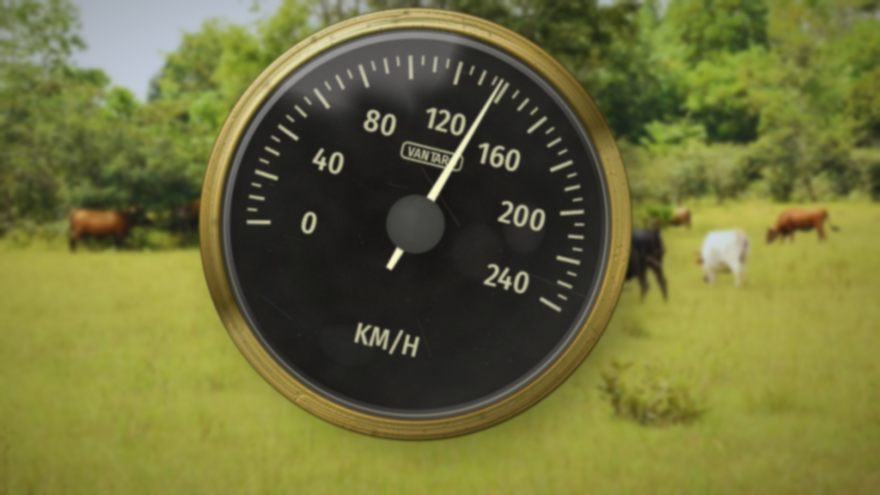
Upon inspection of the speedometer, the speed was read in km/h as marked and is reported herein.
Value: 137.5 km/h
